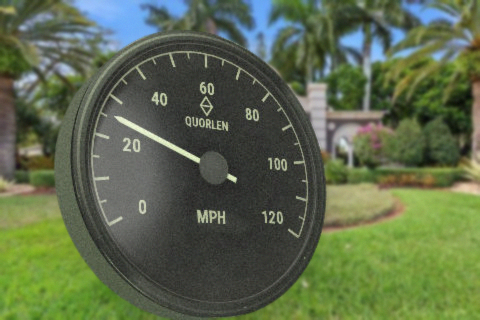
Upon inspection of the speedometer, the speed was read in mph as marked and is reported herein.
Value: 25 mph
